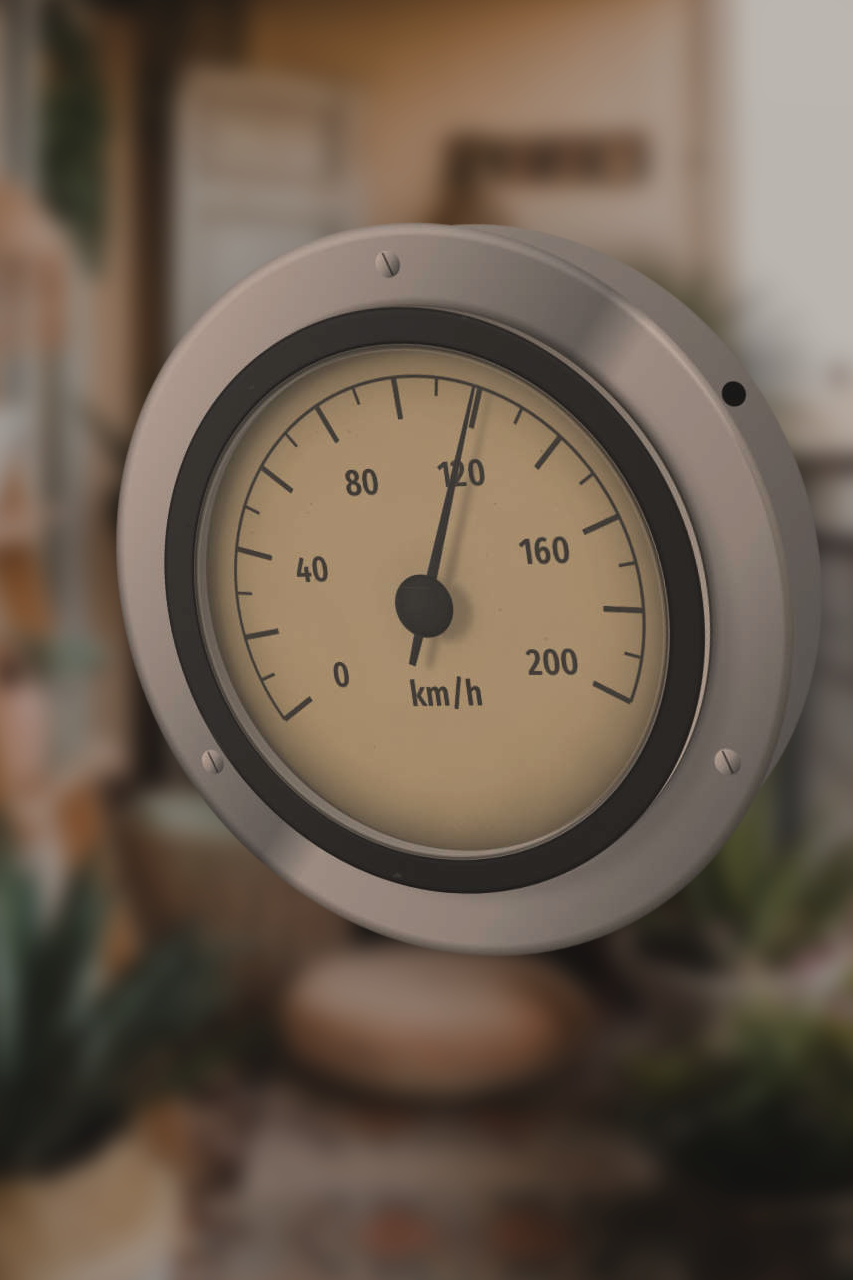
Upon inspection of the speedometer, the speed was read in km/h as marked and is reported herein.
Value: 120 km/h
